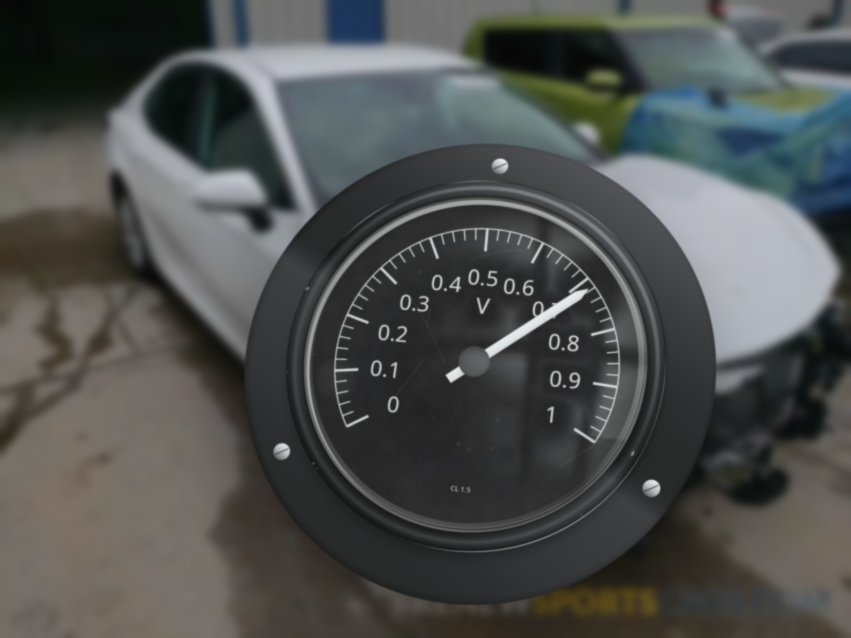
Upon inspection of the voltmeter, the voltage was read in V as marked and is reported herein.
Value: 0.72 V
